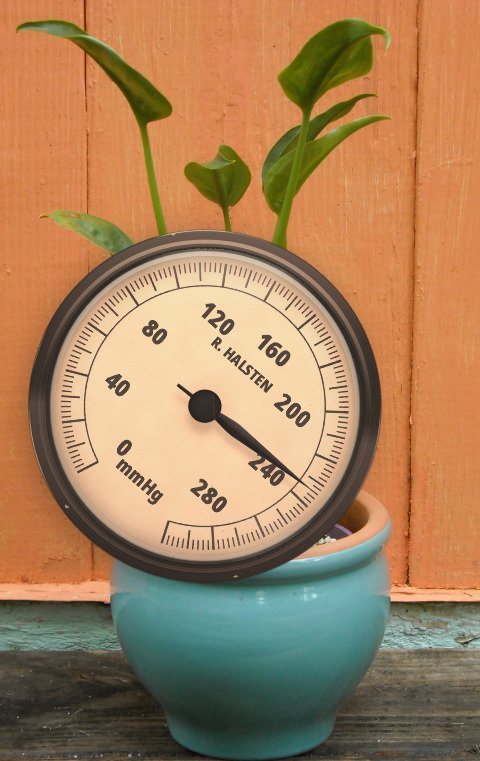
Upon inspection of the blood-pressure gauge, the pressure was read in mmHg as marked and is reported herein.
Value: 234 mmHg
